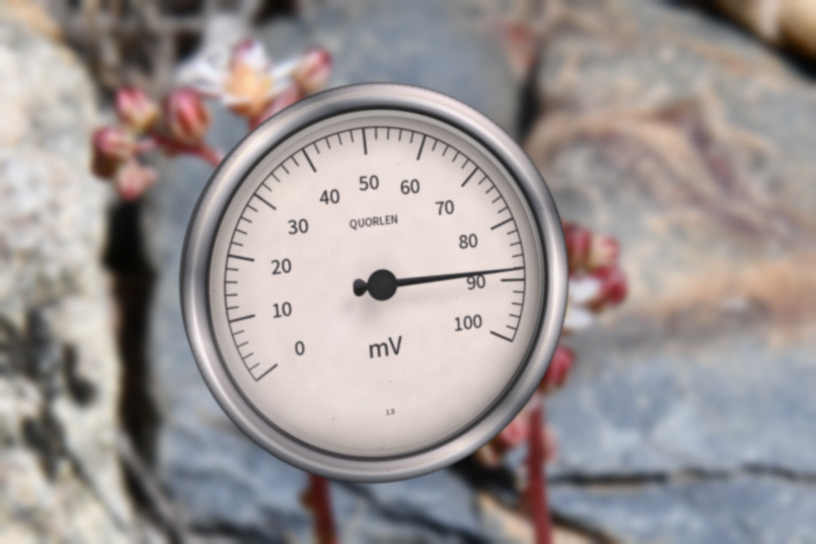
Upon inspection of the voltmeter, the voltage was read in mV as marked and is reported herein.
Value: 88 mV
